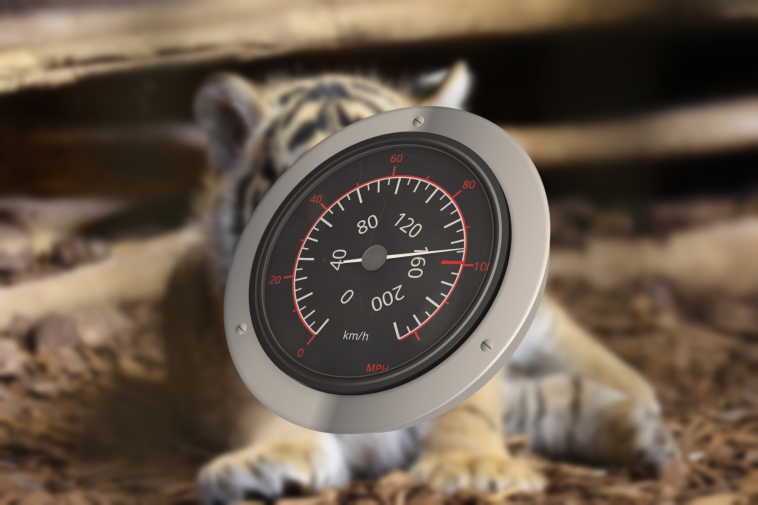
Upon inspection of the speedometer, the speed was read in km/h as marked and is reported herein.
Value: 155 km/h
